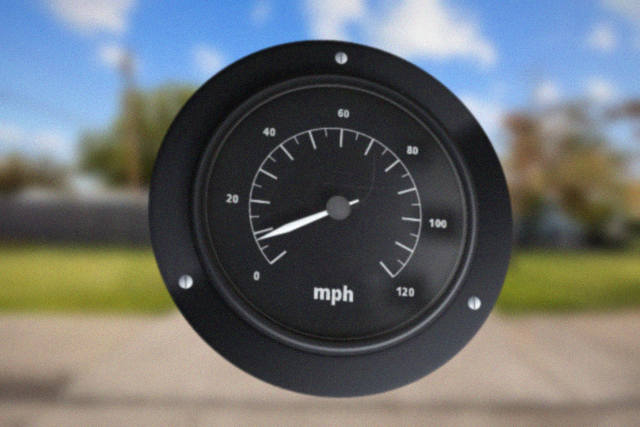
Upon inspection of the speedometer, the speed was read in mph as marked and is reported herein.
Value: 7.5 mph
